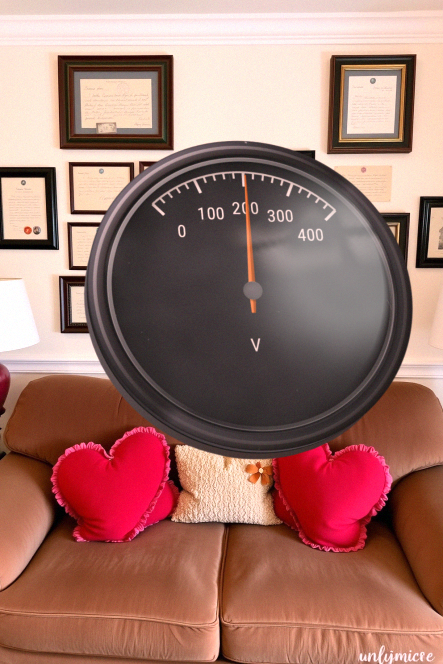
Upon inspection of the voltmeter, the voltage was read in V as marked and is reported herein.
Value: 200 V
